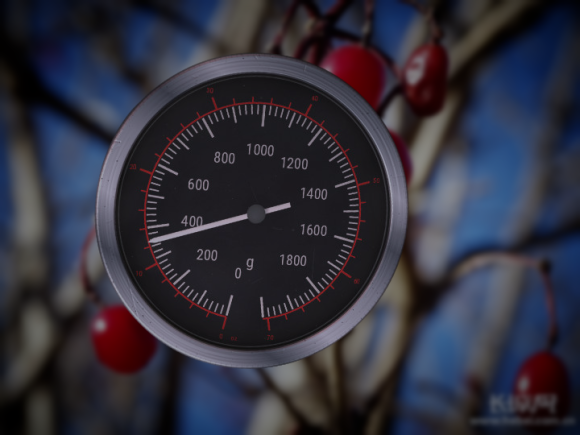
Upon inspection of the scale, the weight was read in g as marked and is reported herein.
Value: 360 g
